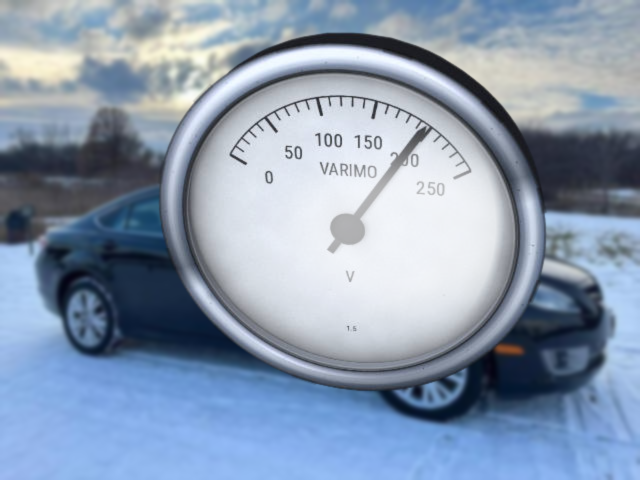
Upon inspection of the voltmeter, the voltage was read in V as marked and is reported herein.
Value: 195 V
